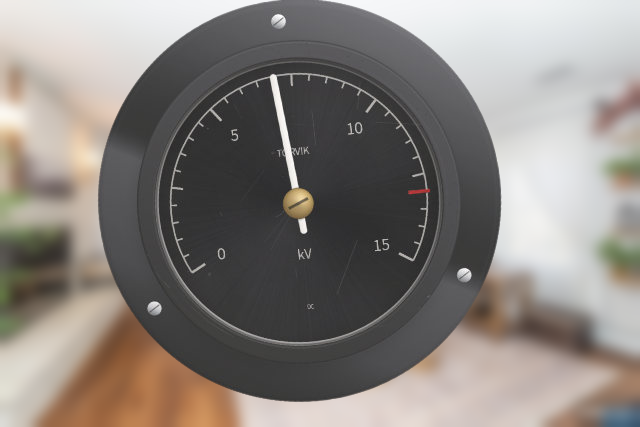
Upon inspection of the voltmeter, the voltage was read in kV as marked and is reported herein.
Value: 7 kV
